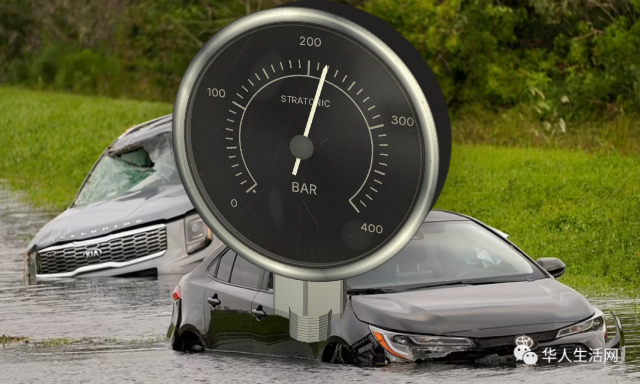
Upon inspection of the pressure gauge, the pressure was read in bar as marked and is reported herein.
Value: 220 bar
